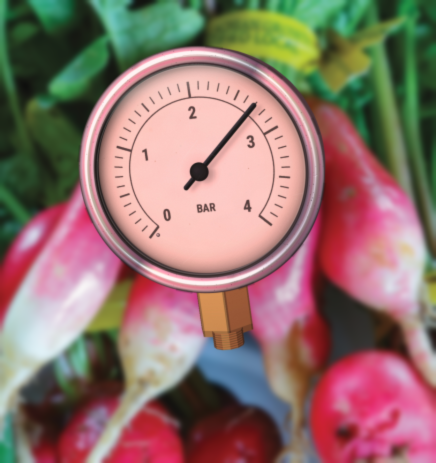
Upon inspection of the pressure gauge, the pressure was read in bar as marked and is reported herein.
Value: 2.7 bar
